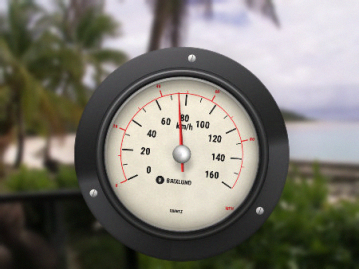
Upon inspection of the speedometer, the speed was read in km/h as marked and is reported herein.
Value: 75 km/h
